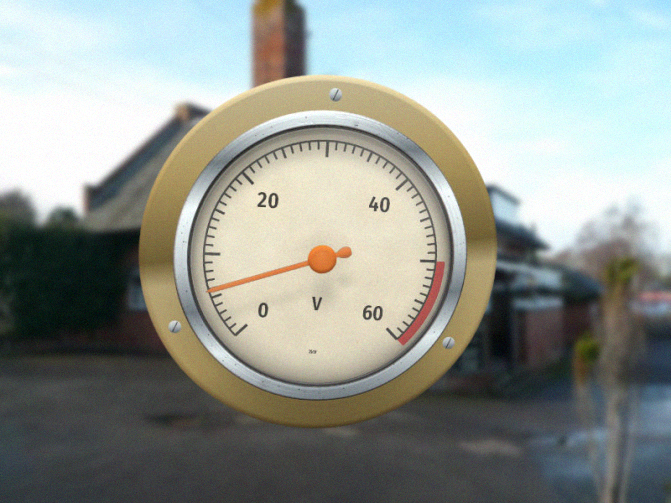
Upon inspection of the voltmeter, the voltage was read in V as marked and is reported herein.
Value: 6 V
